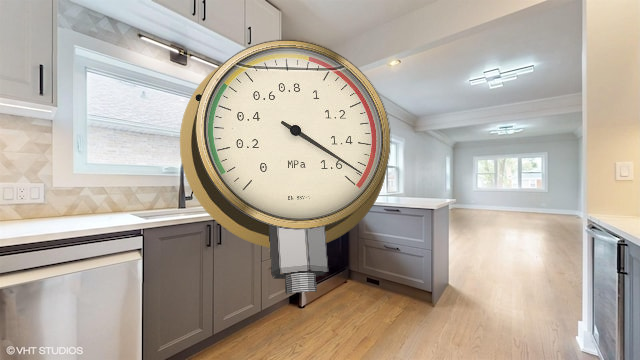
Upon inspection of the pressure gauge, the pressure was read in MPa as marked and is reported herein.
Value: 1.55 MPa
